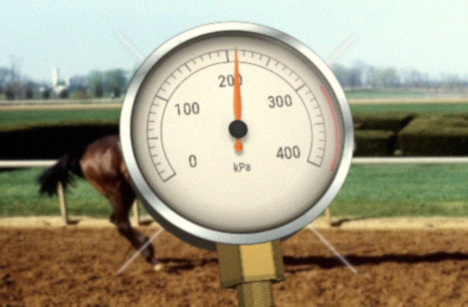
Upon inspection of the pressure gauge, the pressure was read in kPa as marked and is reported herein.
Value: 210 kPa
